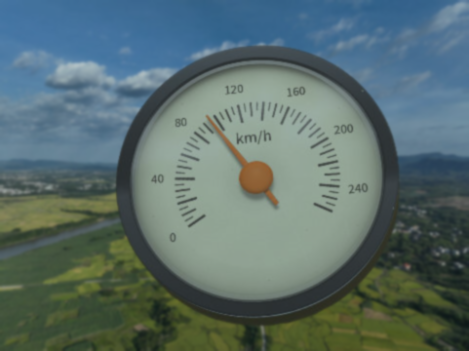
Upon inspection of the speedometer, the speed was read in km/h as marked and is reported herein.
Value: 95 km/h
